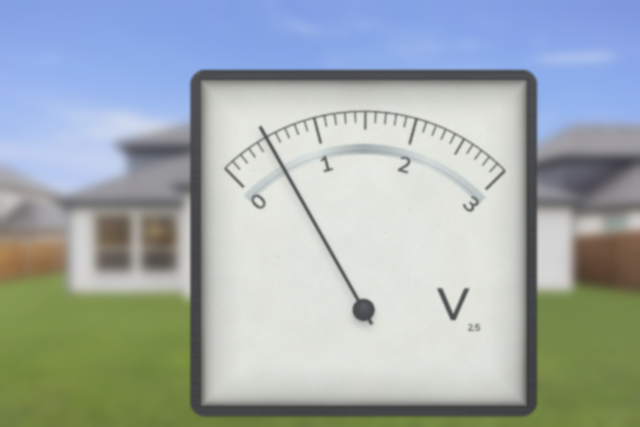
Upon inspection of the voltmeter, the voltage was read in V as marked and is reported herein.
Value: 0.5 V
